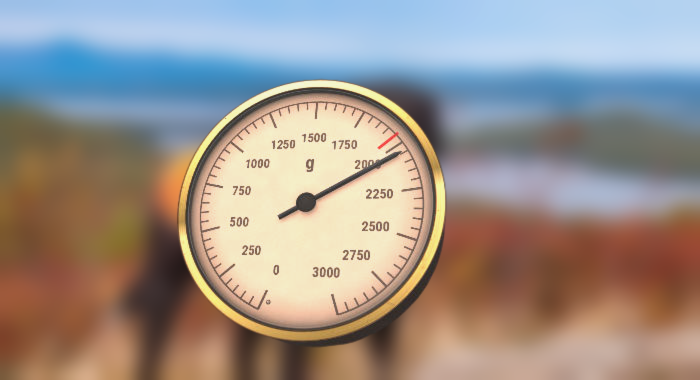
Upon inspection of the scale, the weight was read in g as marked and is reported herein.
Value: 2050 g
